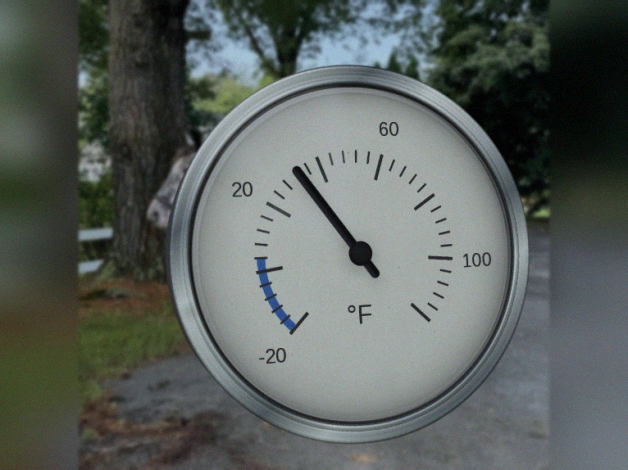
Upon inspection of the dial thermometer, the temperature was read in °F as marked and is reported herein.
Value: 32 °F
